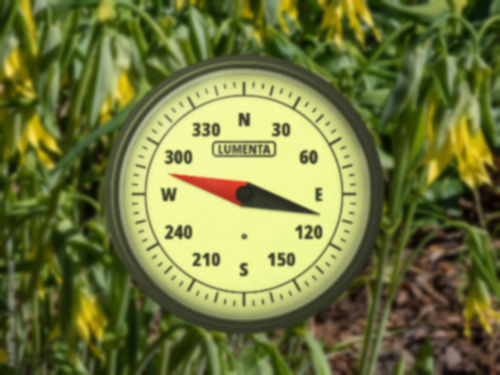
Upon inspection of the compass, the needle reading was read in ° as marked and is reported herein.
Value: 285 °
